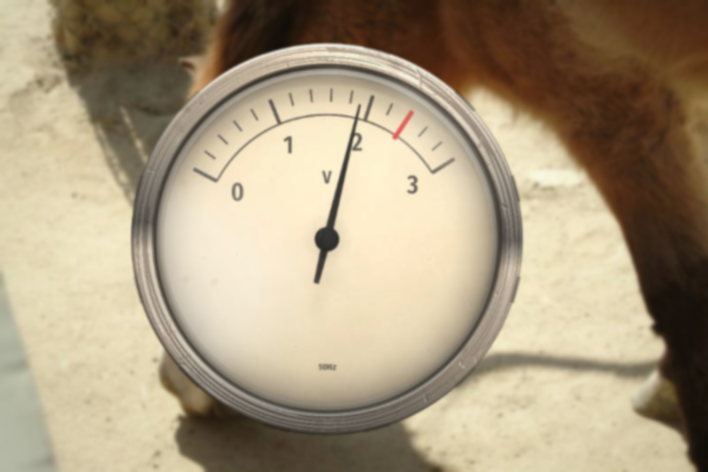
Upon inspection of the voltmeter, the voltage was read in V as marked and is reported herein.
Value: 1.9 V
